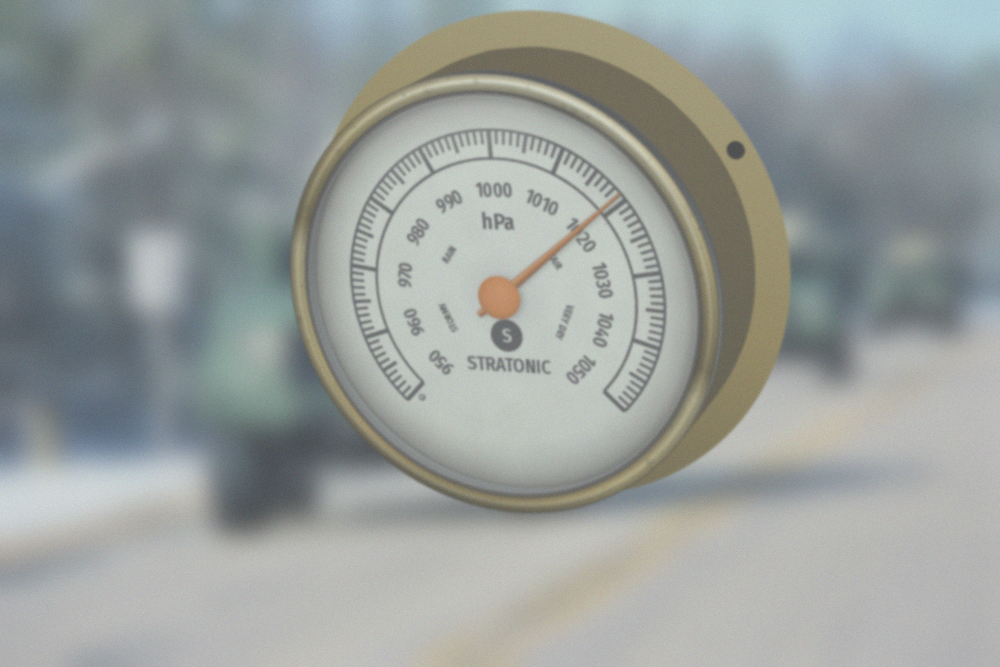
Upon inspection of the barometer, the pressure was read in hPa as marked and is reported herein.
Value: 1019 hPa
